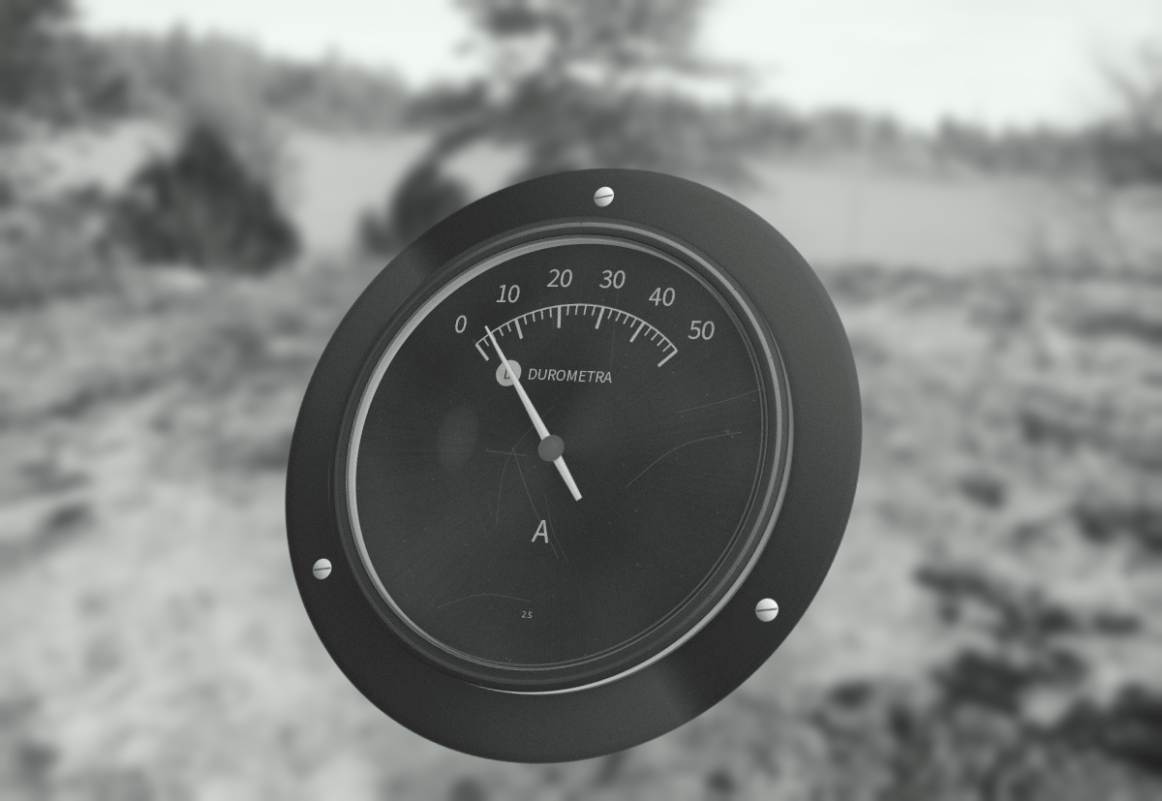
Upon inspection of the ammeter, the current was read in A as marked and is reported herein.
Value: 4 A
